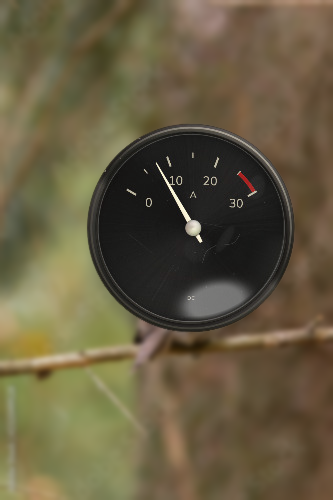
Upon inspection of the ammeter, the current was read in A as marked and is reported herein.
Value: 7.5 A
